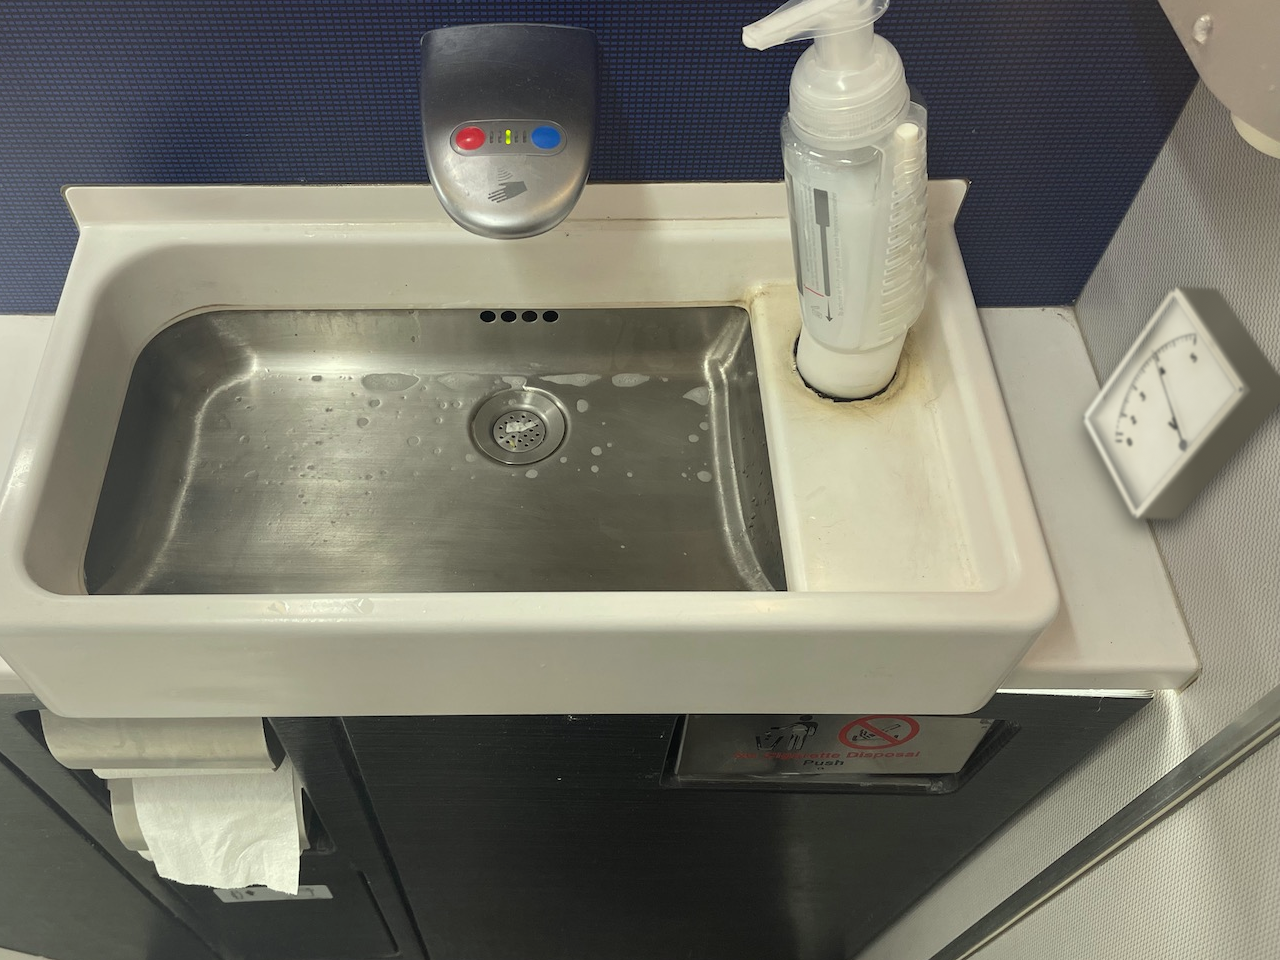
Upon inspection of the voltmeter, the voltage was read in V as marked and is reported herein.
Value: 4 V
